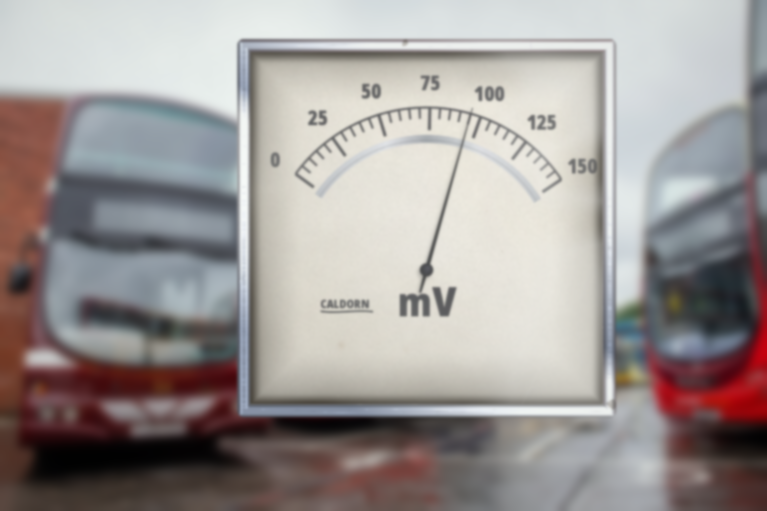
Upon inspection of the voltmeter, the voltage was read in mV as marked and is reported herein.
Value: 95 mV
